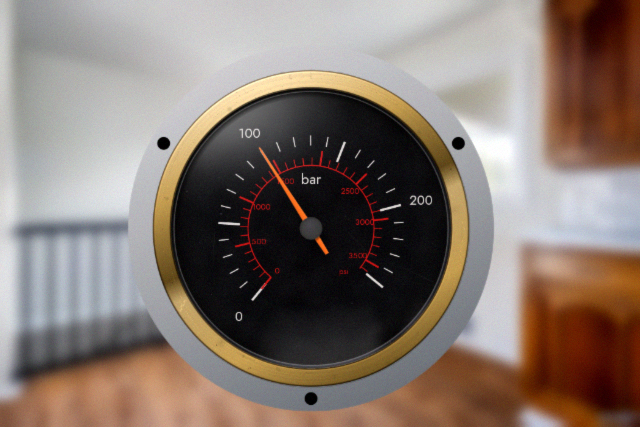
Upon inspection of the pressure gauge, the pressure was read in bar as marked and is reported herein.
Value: 100 bar
